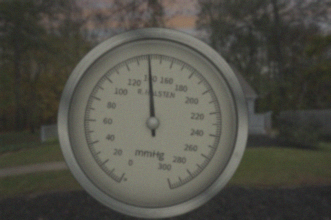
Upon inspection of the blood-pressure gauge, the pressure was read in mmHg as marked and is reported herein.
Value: 140 mmHg
